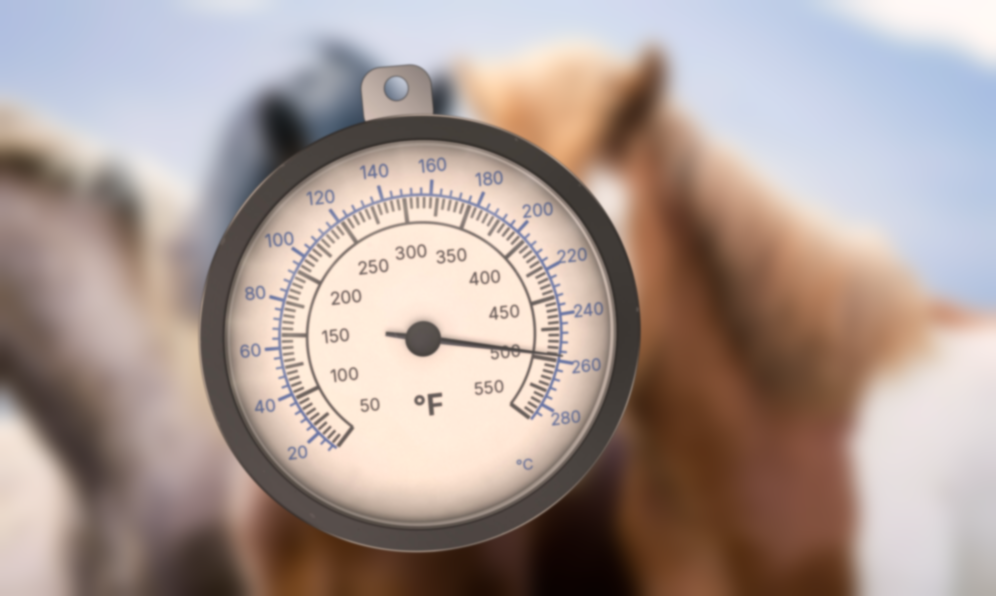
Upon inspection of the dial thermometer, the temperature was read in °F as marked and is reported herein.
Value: 495 °F
